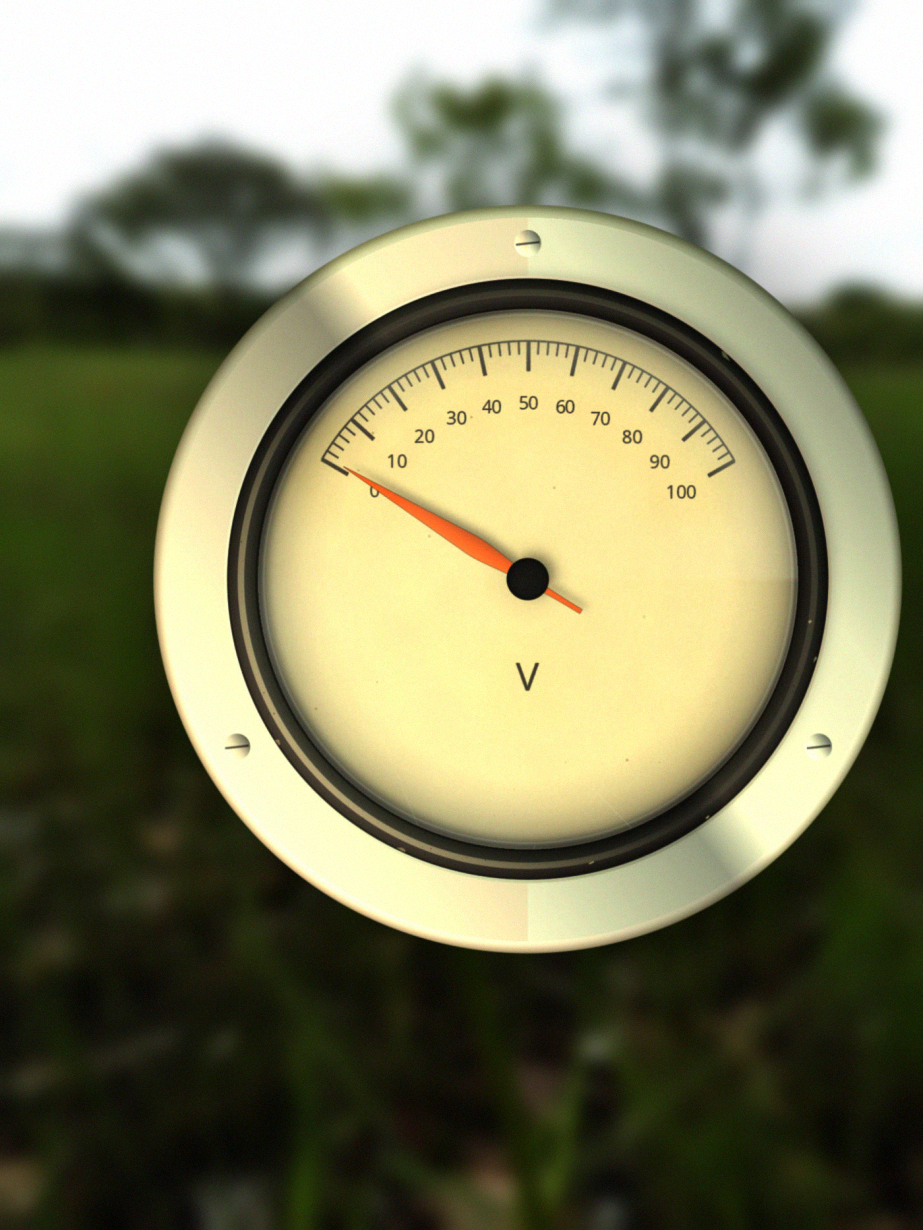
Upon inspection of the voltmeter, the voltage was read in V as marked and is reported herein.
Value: 1 V
